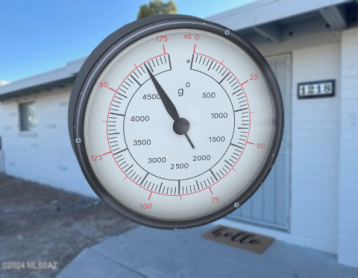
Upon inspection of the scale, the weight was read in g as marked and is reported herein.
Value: 4700 g
